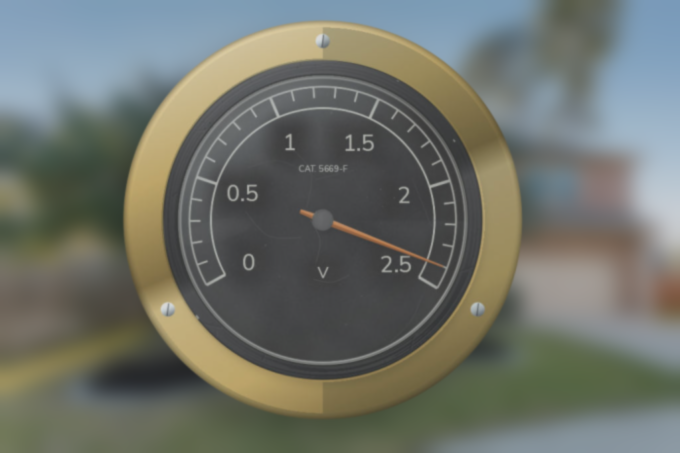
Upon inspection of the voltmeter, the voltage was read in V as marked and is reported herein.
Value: 2.4 V
